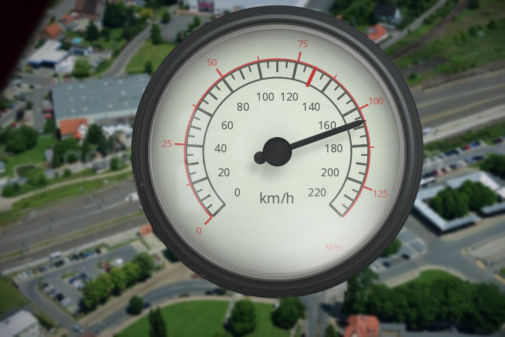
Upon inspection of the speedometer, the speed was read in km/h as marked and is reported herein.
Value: 167.5 km/h
